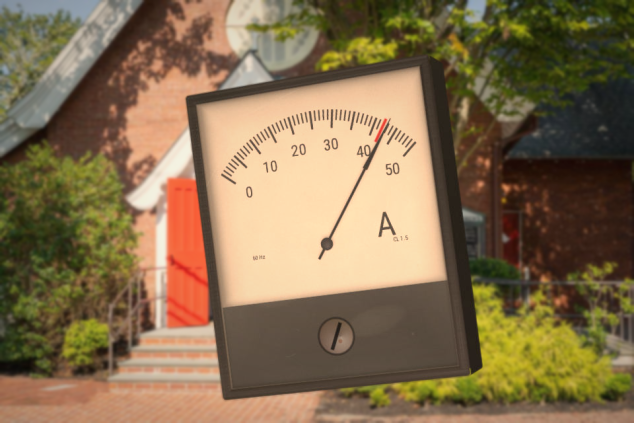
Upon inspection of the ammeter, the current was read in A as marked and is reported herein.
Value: 43 A
